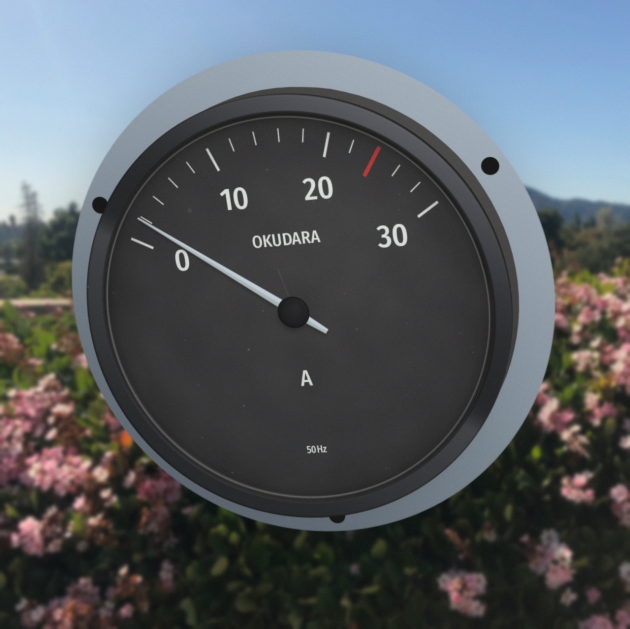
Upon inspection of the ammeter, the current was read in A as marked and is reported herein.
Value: 2 A
